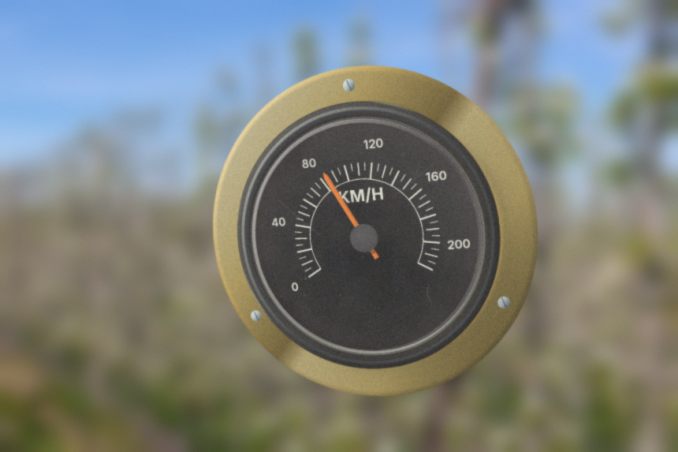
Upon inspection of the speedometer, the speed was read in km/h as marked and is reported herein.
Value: 85 km/h
